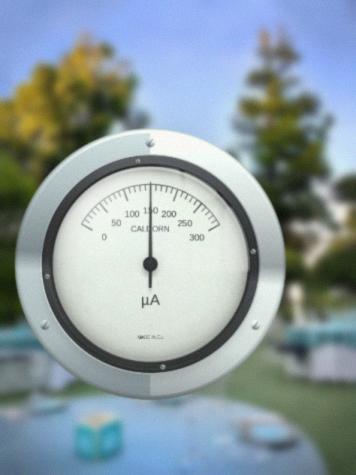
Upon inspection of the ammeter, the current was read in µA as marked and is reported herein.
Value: 150 µA
